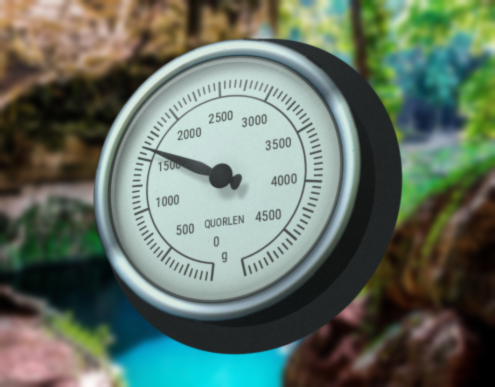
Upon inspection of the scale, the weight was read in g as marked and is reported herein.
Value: 1600 g
